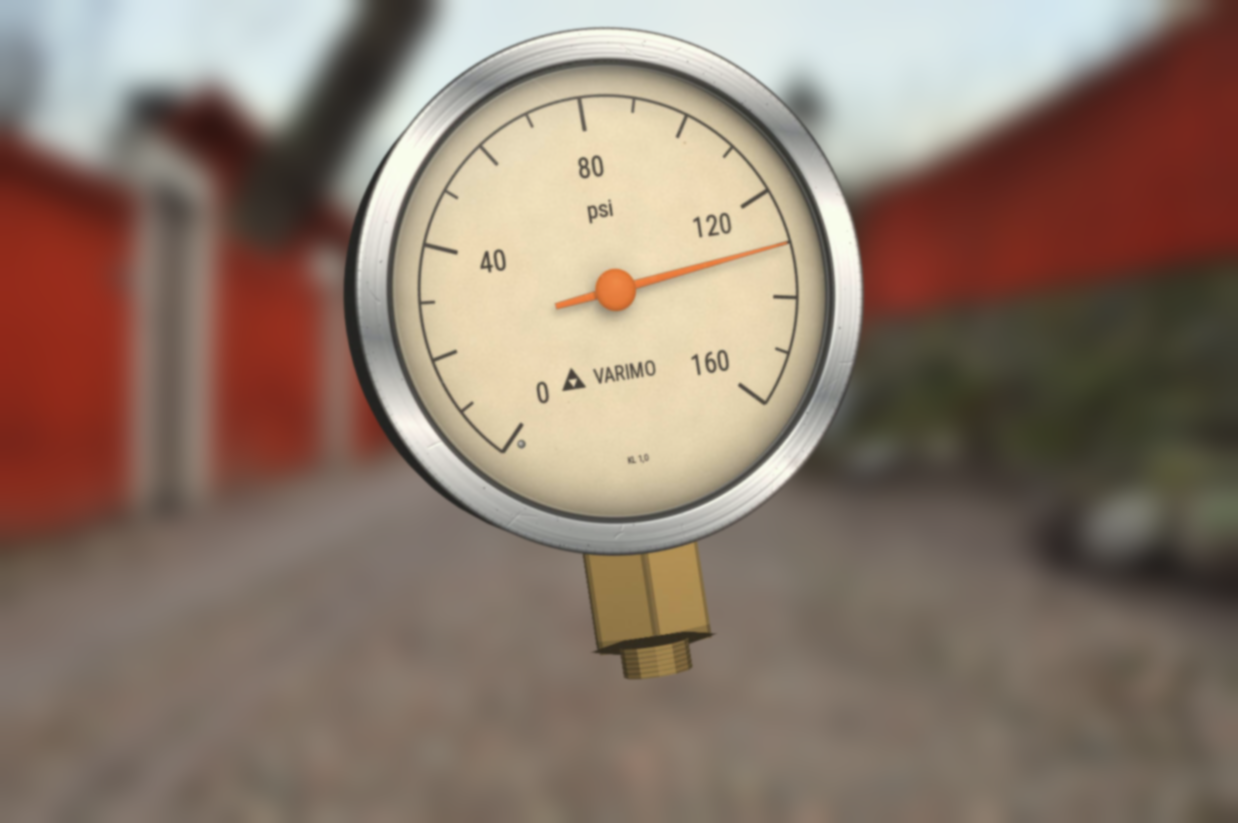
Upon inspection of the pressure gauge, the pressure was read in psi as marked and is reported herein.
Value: 130 psi
